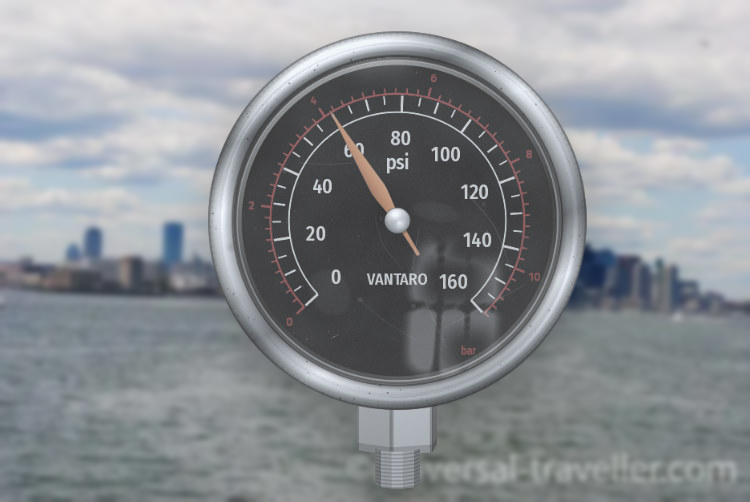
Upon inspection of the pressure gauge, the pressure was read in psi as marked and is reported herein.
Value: 60 psi
